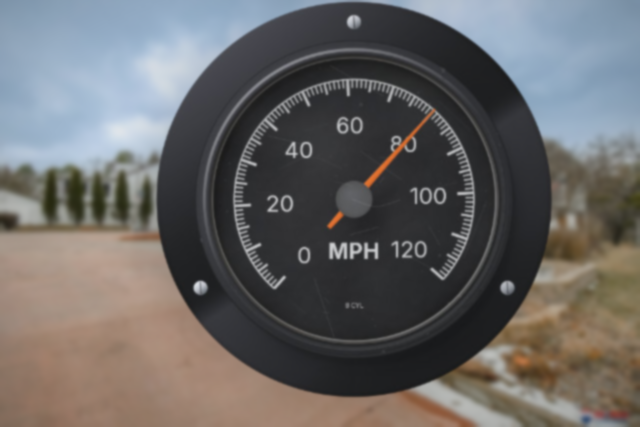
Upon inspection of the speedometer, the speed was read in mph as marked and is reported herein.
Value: 80 mph
